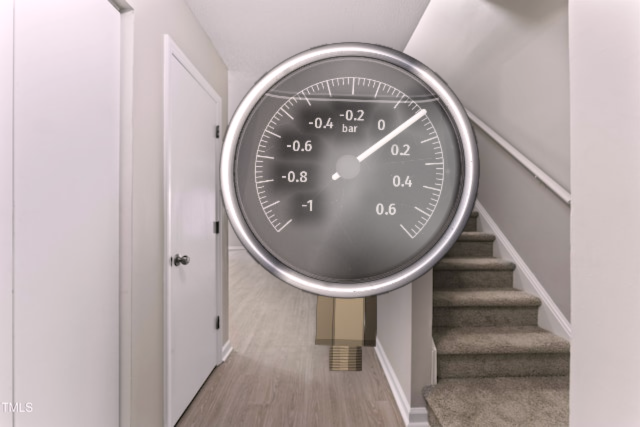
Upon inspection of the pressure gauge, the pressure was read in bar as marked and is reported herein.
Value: 0.1 bar
